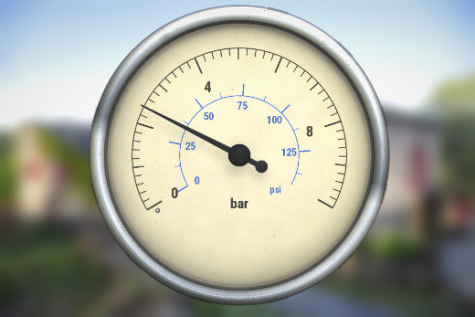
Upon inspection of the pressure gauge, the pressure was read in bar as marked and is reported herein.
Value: 2.4 bar
